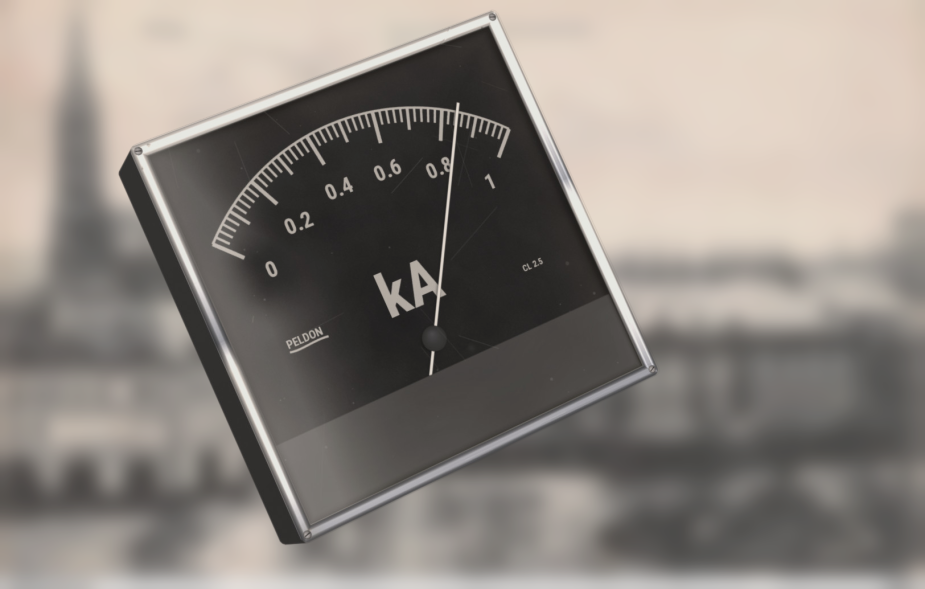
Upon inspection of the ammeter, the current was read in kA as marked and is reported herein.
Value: 0.84 kA
